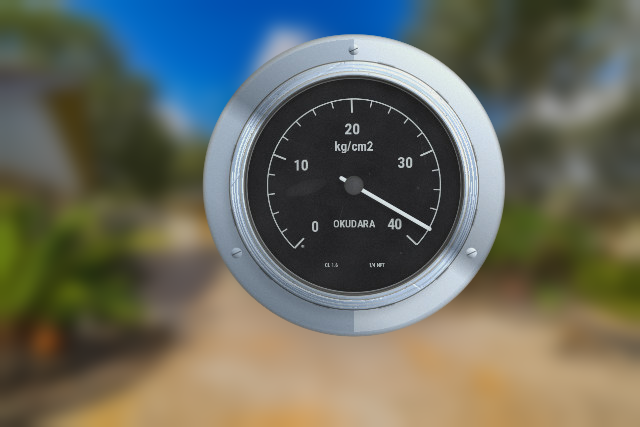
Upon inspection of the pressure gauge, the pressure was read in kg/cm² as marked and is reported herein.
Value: 38 kg/cm²
